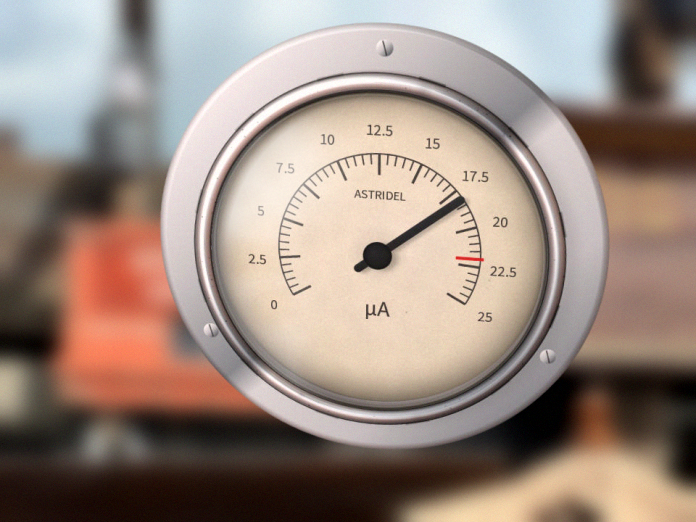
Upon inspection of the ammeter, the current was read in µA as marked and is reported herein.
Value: 18 µA
